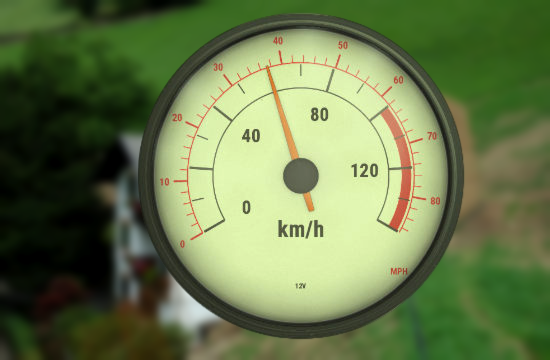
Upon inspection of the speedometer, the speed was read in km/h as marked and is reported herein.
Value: 60 km/h
